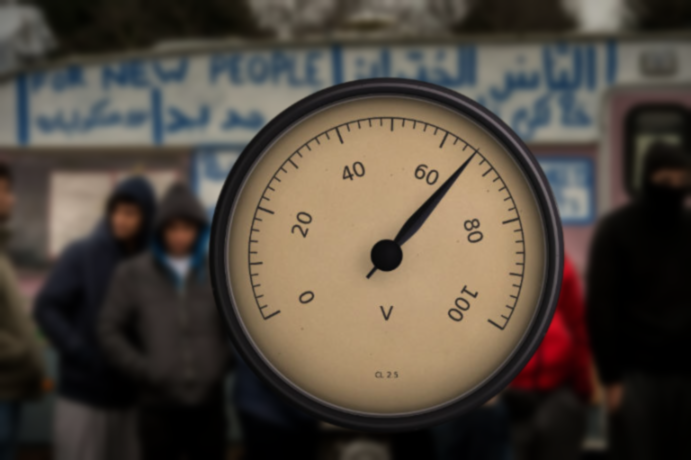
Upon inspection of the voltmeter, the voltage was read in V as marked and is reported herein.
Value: 66 V
